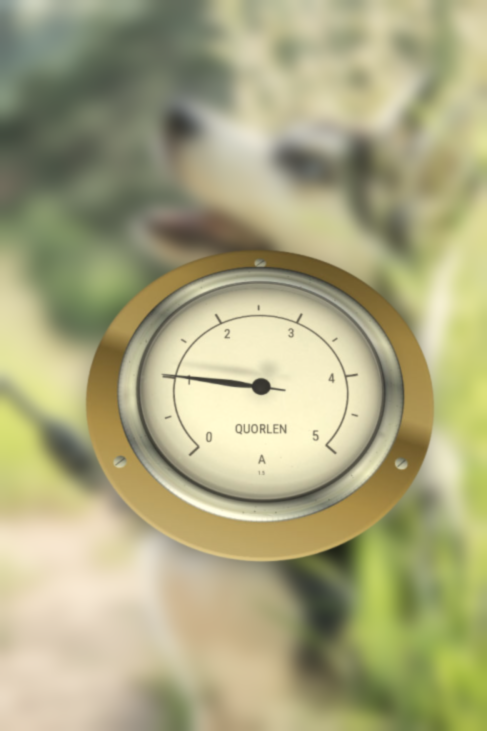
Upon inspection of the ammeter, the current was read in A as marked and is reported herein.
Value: 1 A
